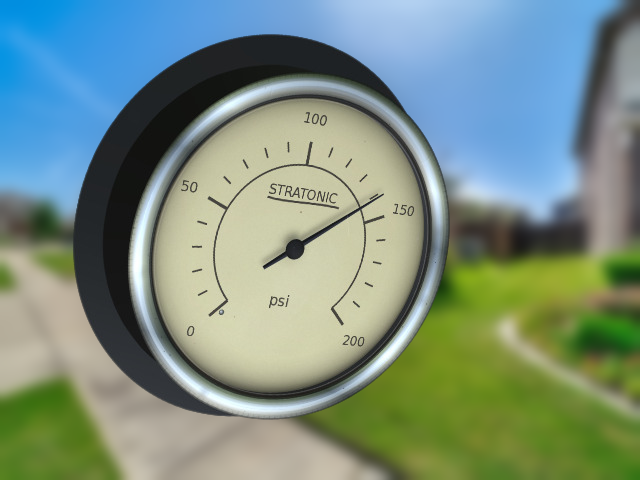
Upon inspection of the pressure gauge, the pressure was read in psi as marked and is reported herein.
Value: 140 psi
